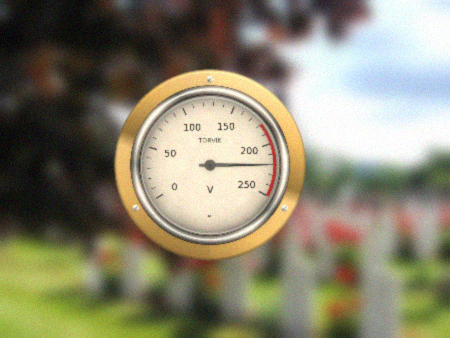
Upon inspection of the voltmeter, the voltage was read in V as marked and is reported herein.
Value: 220 V
